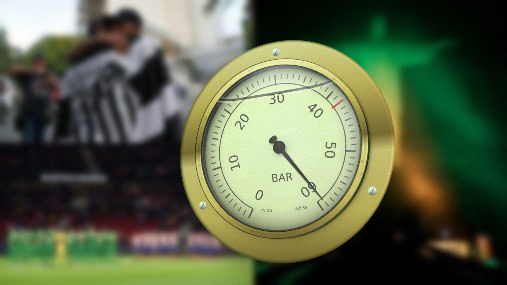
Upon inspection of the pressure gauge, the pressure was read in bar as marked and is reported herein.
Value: 59 bar
